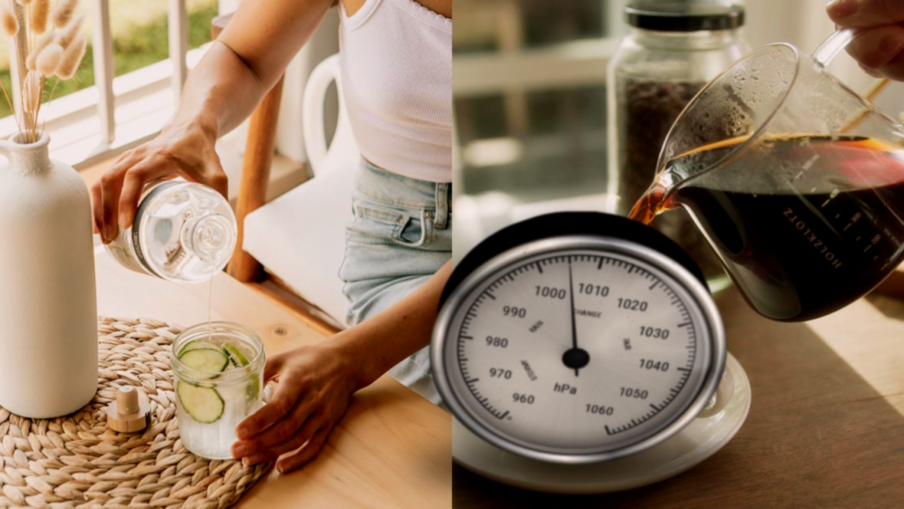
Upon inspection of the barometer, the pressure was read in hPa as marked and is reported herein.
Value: 1005 hPa
